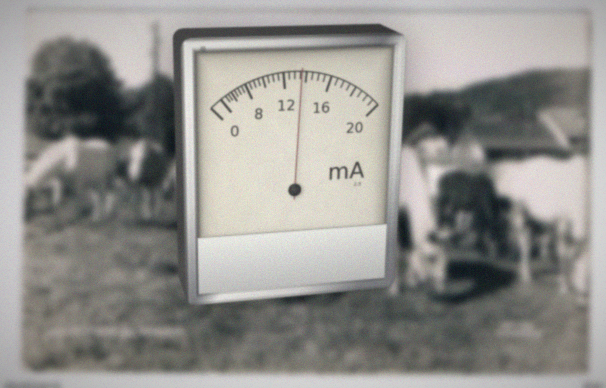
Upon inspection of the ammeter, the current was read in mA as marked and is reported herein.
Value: 13.5 mA
